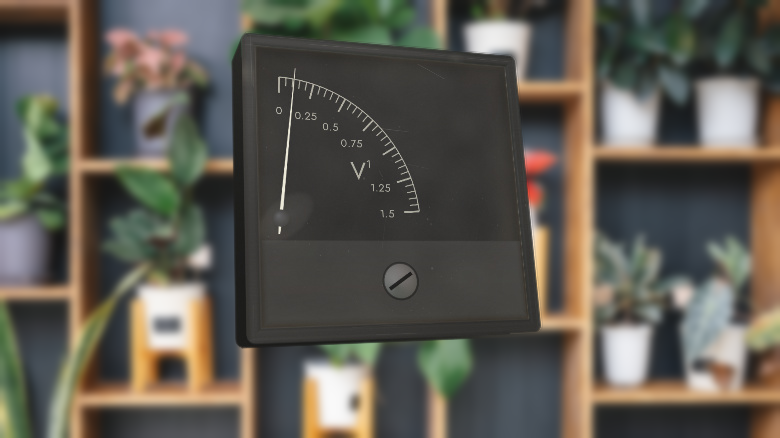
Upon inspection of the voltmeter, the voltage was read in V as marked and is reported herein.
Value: 0.1 V
